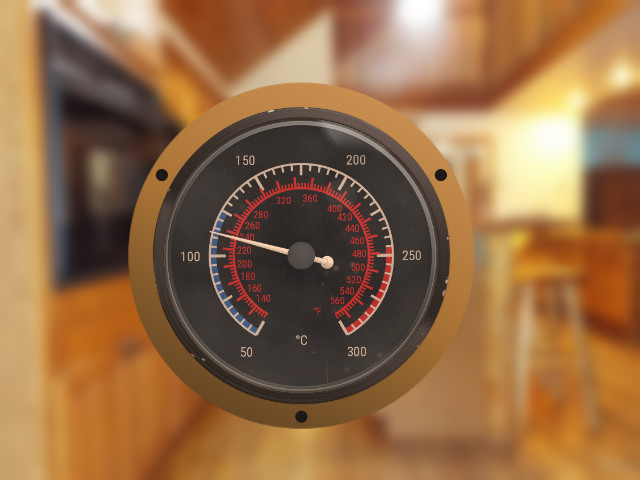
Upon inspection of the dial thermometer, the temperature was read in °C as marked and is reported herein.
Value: 112.5 °C
